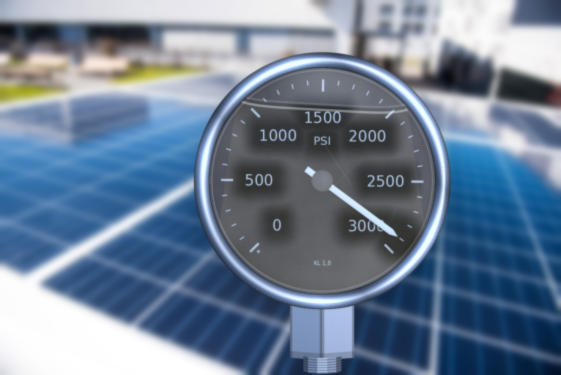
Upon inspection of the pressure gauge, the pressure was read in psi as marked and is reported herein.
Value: 2900 psi
